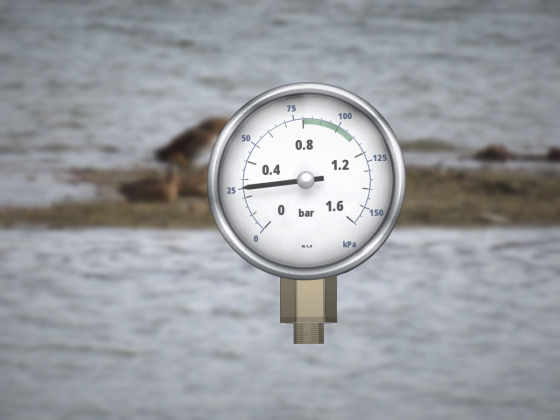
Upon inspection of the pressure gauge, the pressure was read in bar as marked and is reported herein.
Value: 0.25 bar
